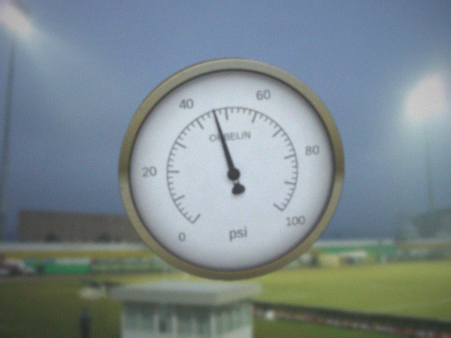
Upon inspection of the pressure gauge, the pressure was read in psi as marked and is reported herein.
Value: 46 psi
